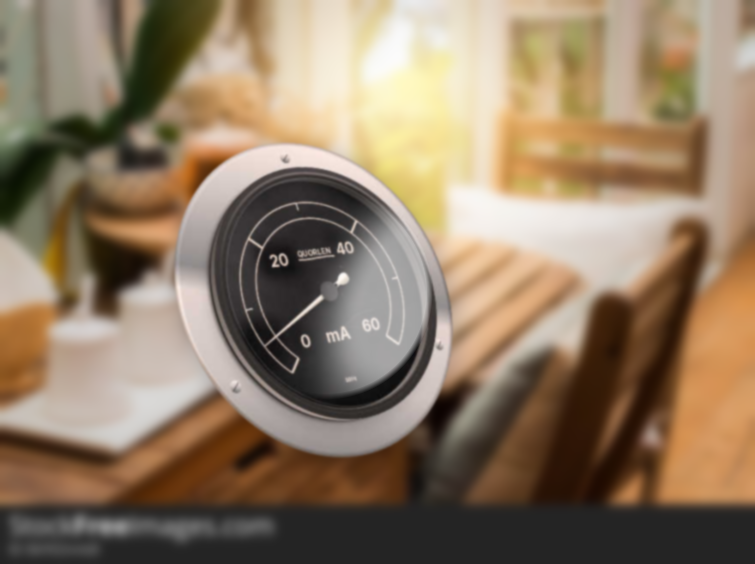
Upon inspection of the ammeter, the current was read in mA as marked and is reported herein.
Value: 5 mA
